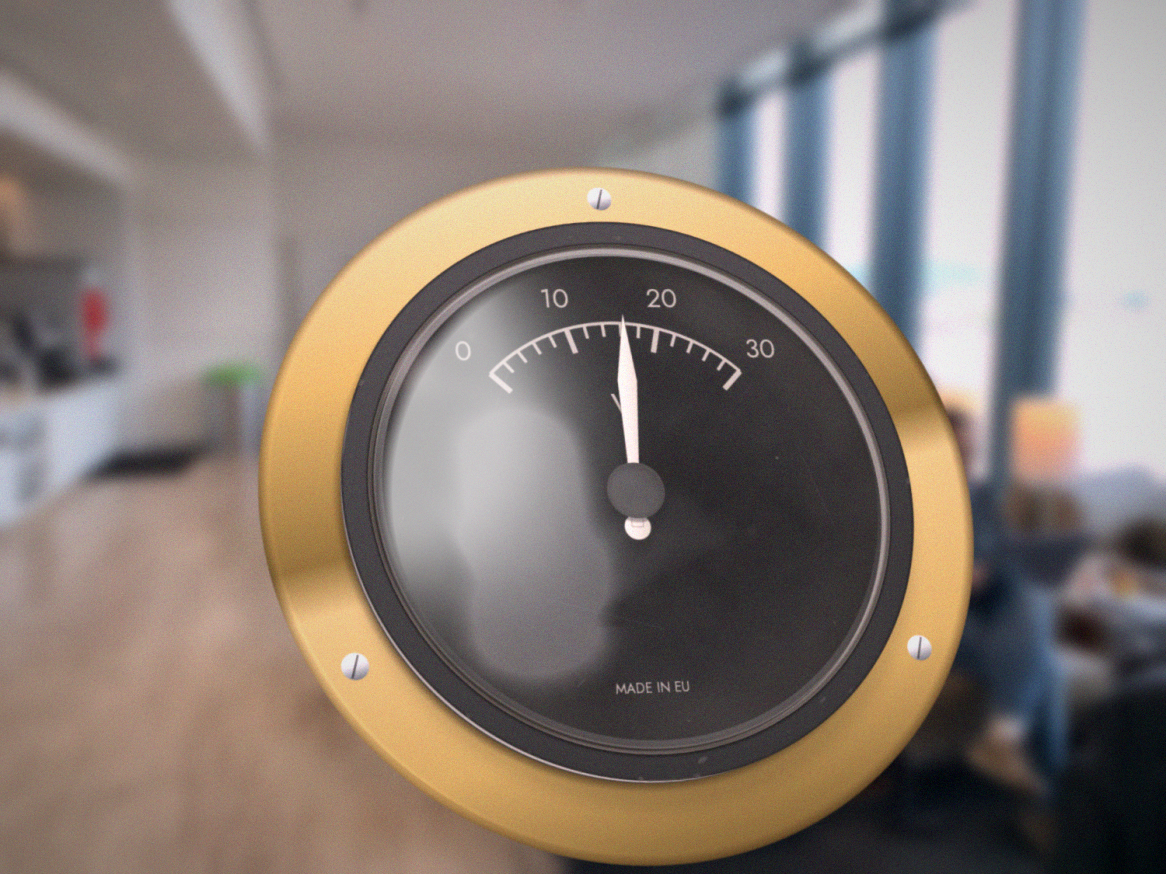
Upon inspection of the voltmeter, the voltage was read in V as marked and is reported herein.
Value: 16 V
